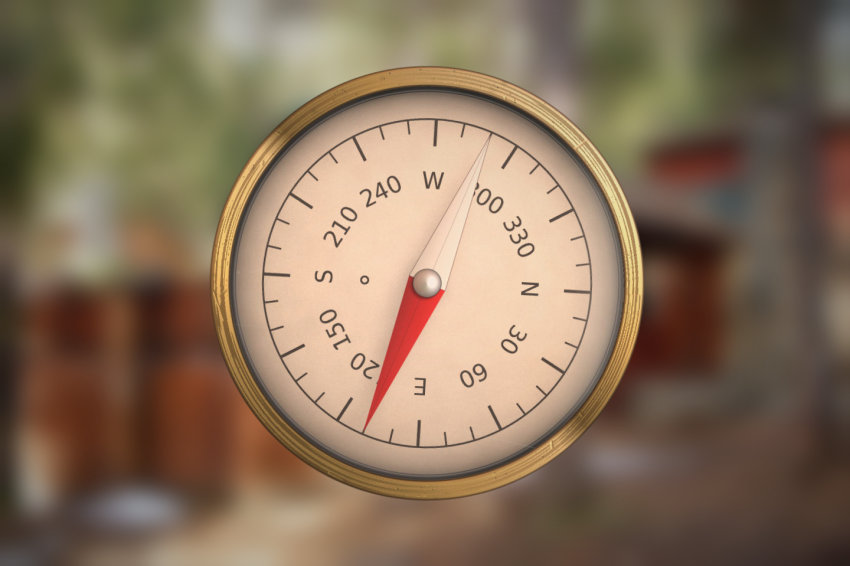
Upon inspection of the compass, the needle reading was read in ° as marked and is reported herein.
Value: 110 °
